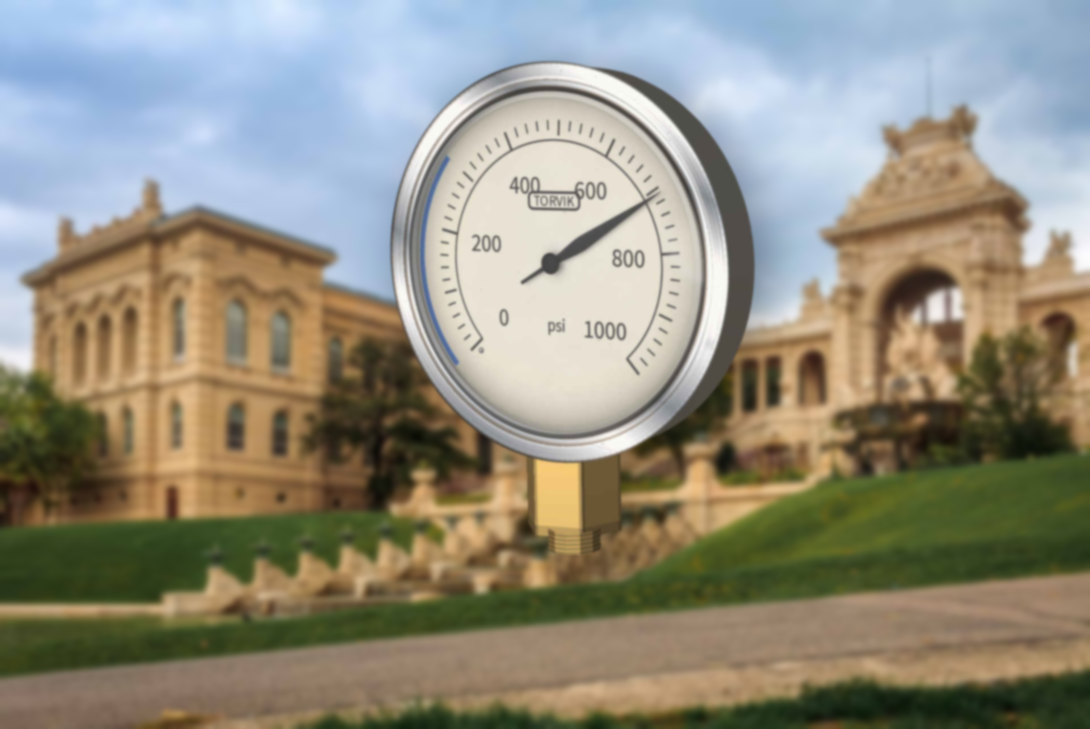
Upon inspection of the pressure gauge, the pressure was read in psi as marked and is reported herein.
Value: 710 psi
